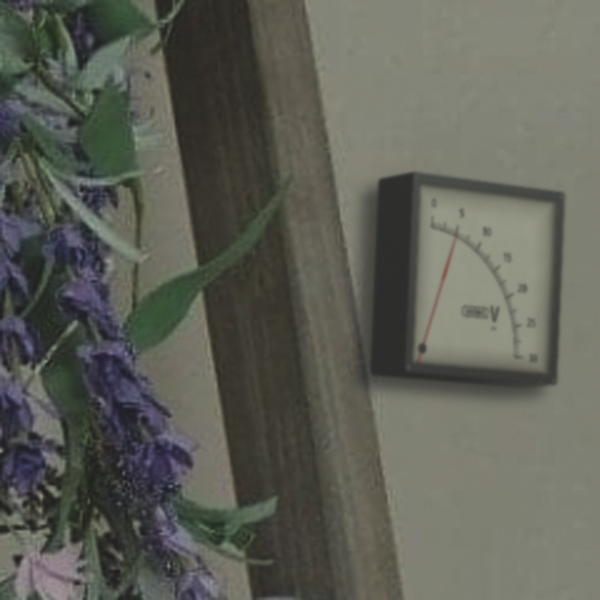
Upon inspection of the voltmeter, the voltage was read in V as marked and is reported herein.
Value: 5 V
